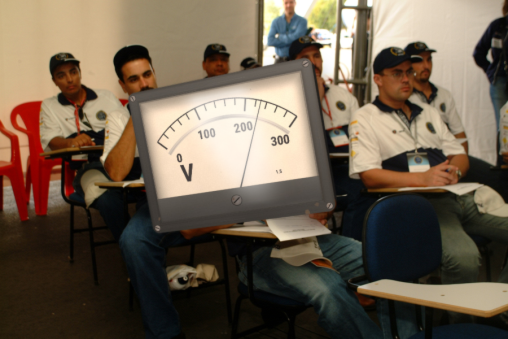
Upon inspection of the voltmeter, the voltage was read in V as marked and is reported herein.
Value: 230 V
